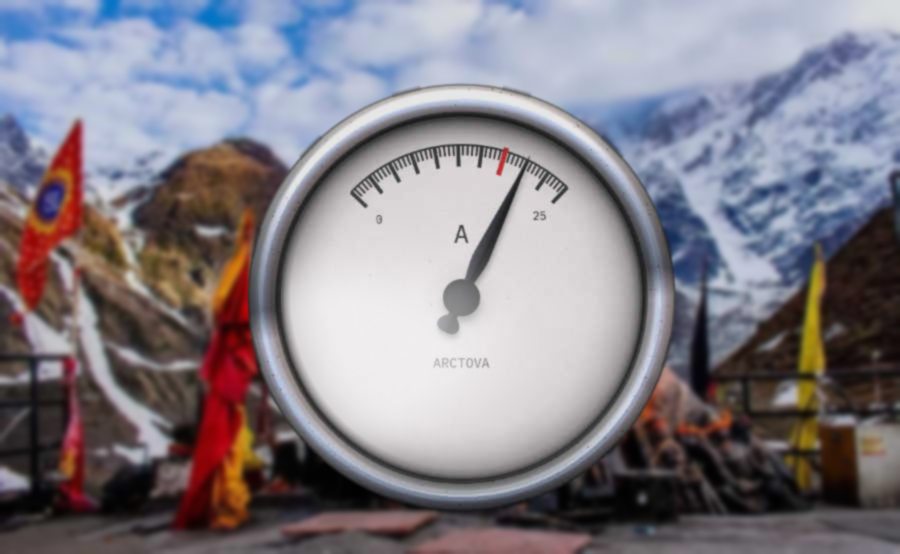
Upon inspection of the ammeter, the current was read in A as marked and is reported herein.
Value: 20 A
